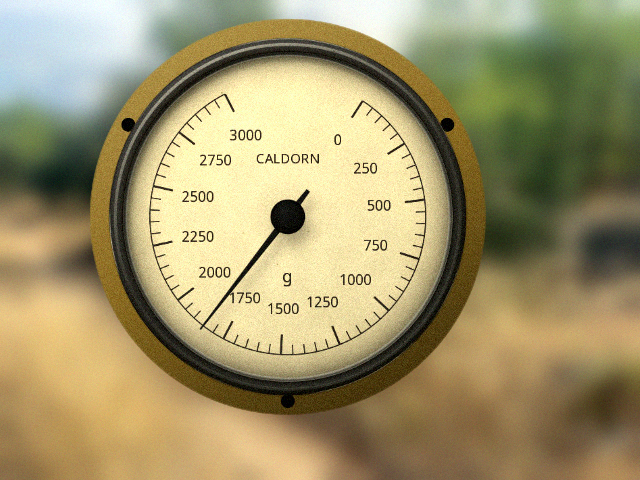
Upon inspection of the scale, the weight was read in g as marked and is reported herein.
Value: 1850 g
